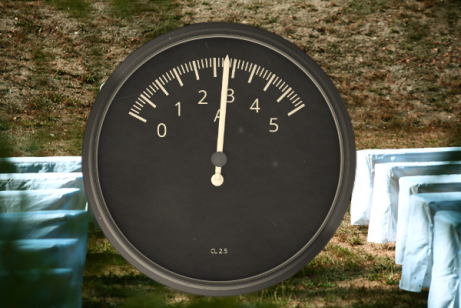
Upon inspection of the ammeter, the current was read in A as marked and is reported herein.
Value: 2.8 A
